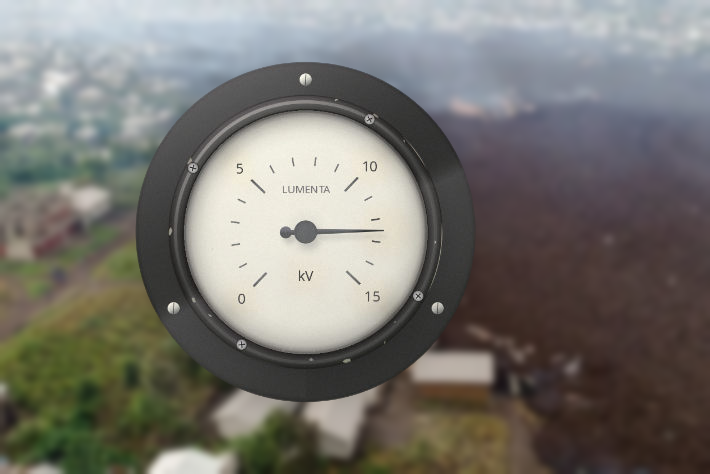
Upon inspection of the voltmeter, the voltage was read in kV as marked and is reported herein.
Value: 12.5 kV
